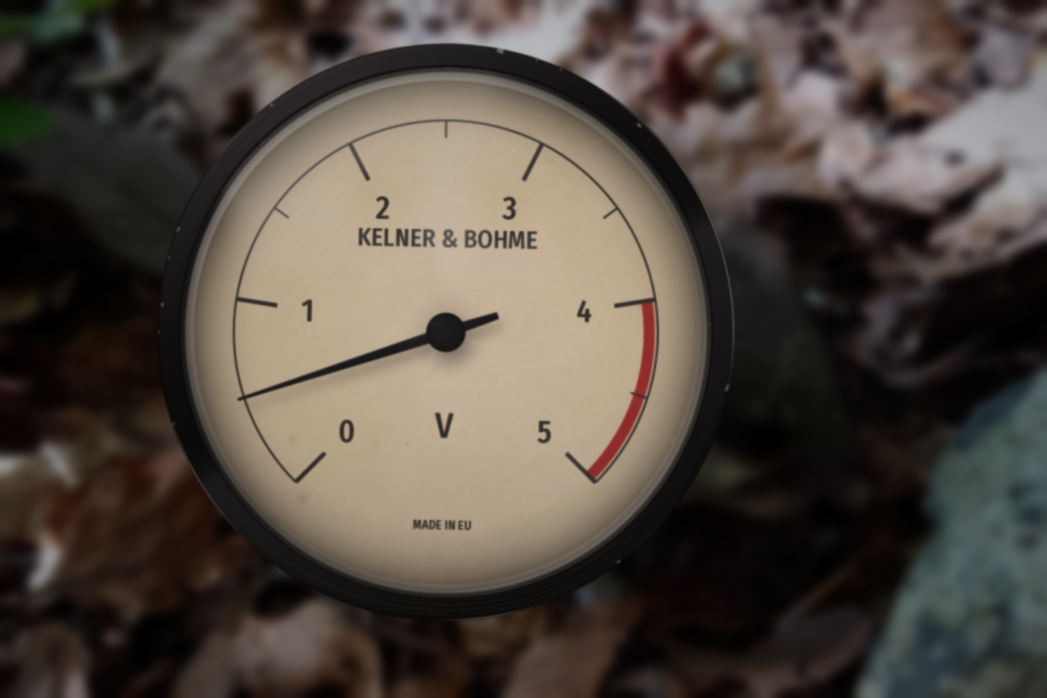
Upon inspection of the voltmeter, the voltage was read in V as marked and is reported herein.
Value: 0.5 V
